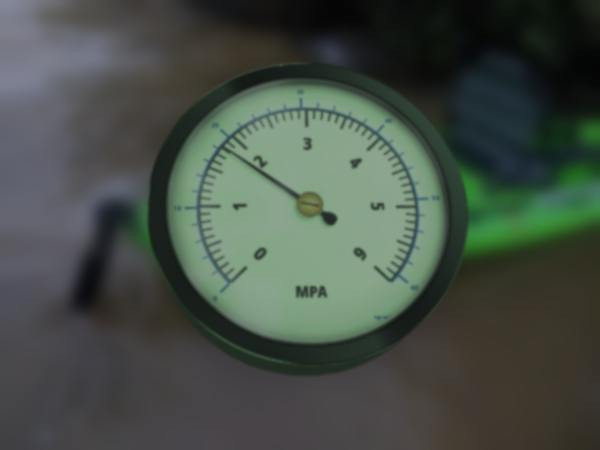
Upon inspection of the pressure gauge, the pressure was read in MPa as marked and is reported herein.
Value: 1.8 MPa
